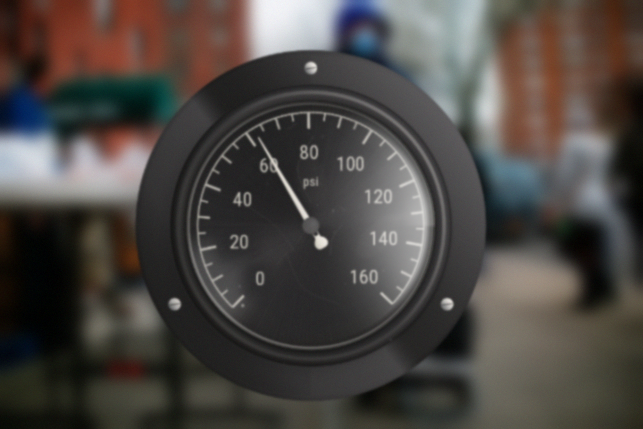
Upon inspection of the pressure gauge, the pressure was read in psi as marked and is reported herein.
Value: 62.5 psi
